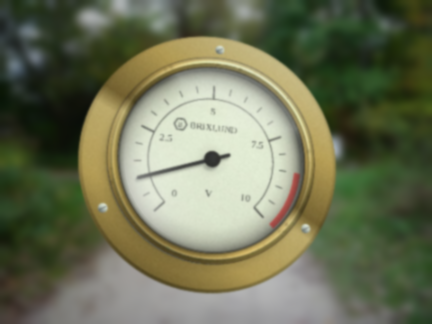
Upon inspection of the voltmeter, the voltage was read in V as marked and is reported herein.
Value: 1 V
